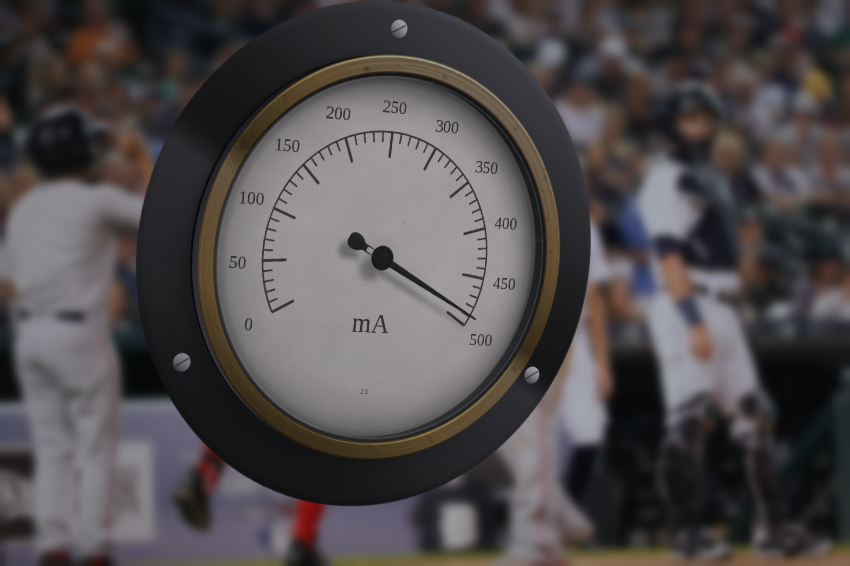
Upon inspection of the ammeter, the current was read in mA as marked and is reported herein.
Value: 490 mA
